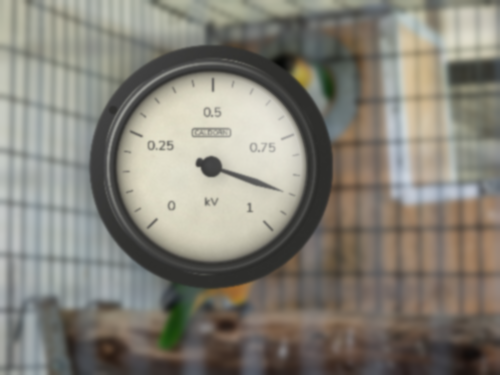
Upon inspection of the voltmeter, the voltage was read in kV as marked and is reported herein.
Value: 0.9 kV
